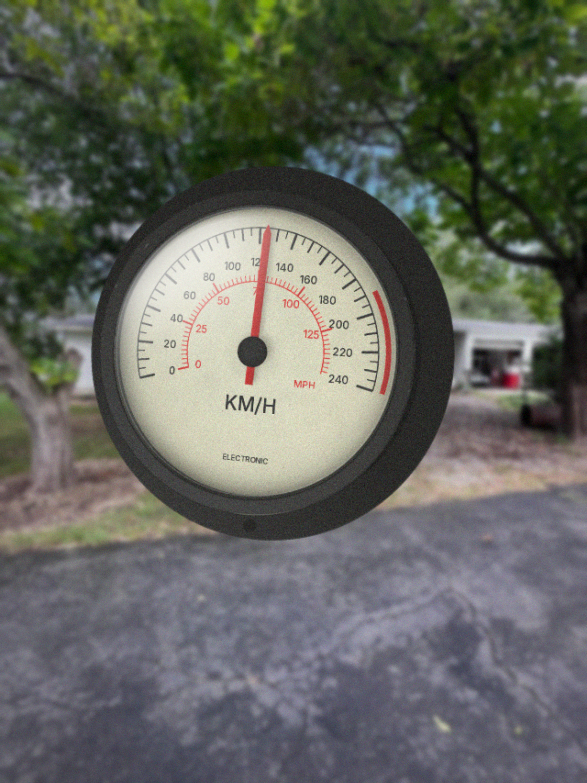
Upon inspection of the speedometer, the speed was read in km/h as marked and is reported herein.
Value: 125 km/h
